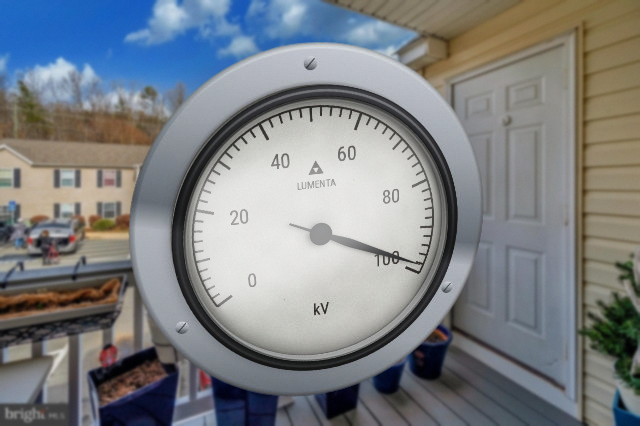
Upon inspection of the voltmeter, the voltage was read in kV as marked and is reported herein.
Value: 98 kV
